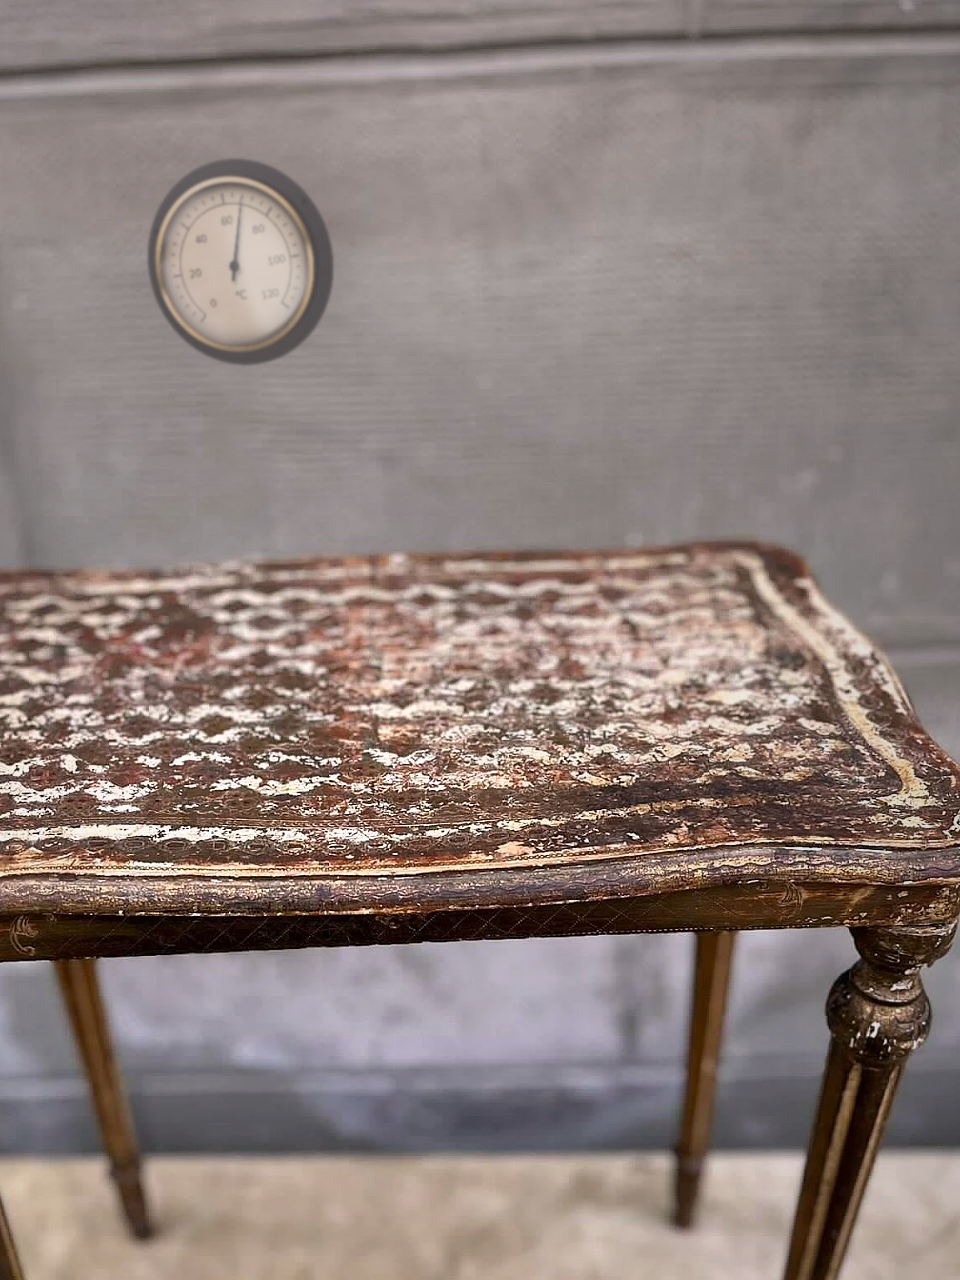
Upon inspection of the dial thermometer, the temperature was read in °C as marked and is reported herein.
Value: 68 °C
